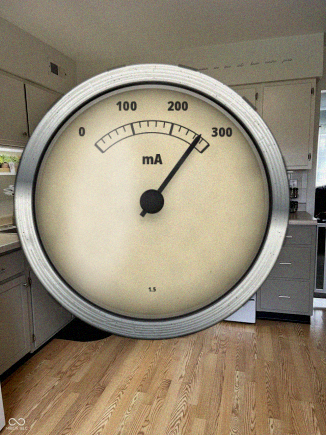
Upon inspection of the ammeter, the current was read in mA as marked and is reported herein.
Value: 270 mA
